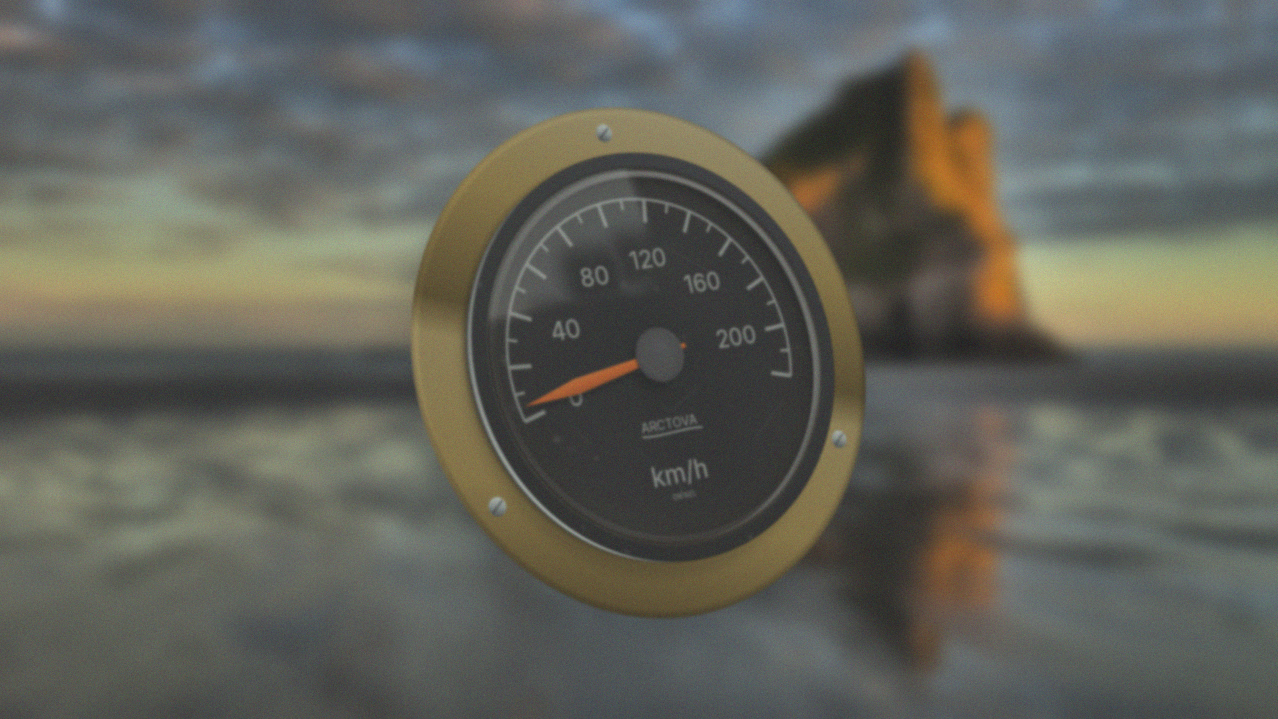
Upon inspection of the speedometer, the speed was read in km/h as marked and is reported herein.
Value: 5 km/h
